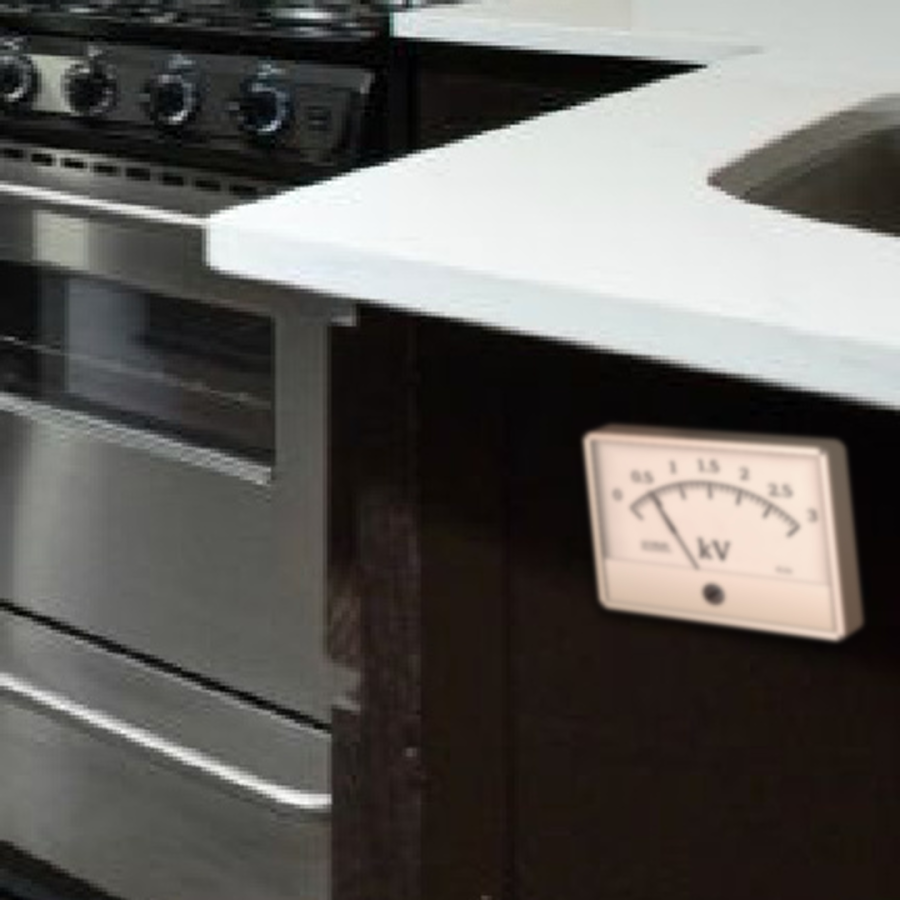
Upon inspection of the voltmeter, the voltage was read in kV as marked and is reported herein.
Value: 0.5 kV
